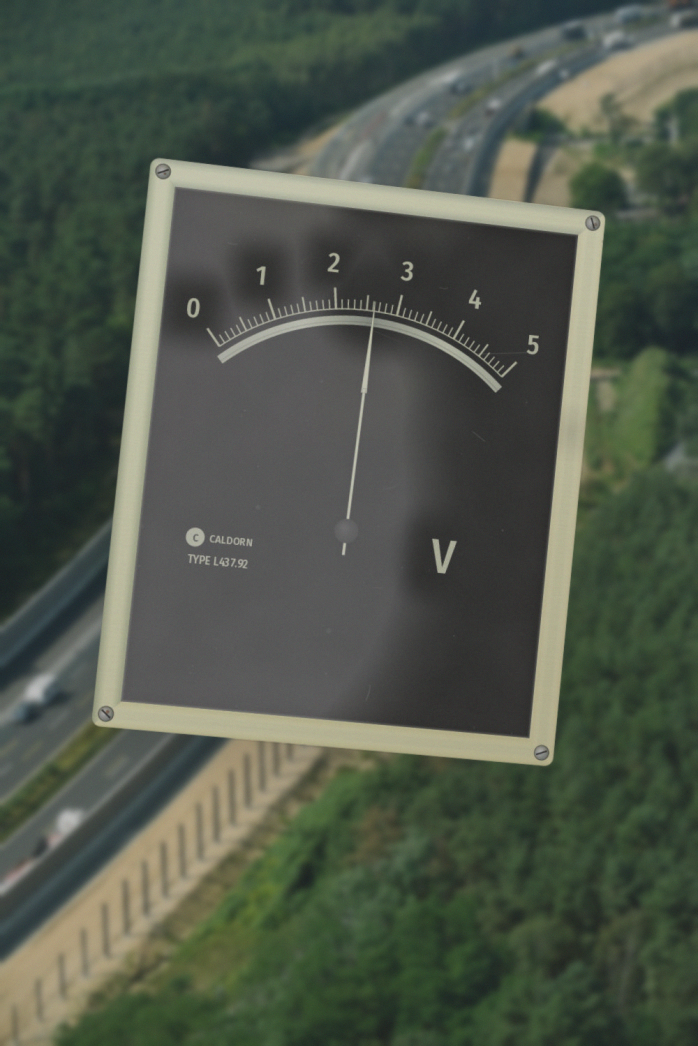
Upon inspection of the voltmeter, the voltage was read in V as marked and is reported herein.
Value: 2.6 V
